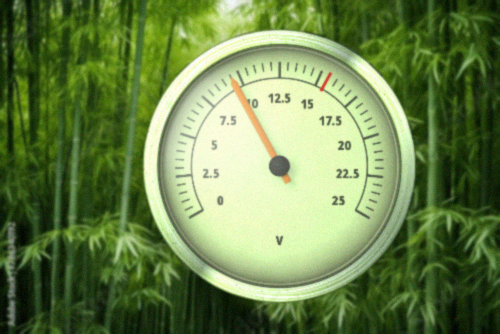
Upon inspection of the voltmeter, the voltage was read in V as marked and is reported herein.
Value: 9.5 V
